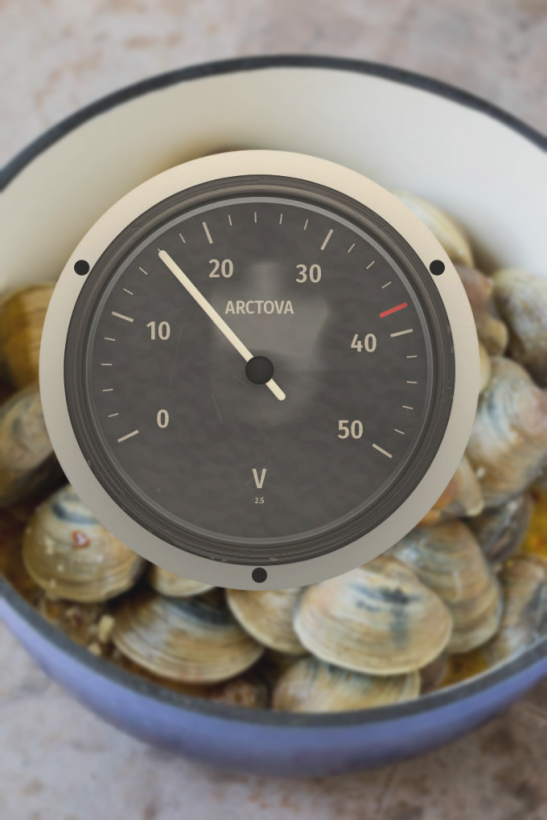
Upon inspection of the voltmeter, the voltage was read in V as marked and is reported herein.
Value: 16 V
